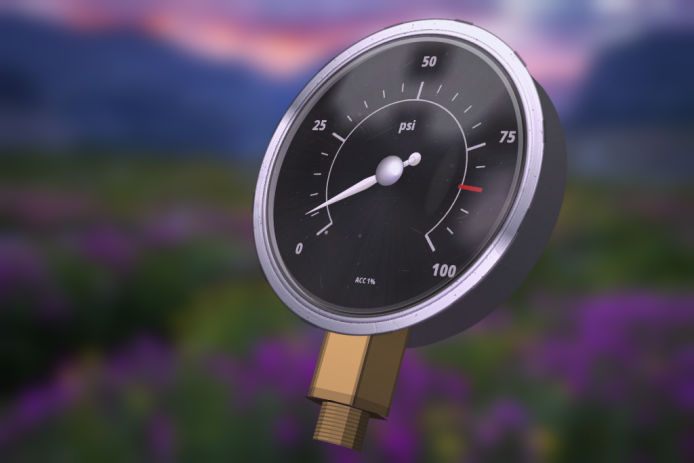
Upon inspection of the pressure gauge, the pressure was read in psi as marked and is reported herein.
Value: 5 psi
